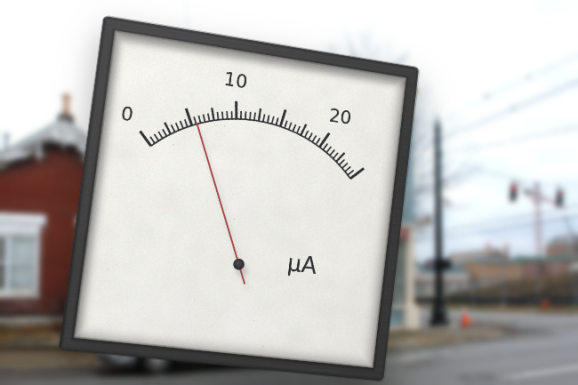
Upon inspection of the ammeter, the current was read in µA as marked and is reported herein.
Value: 5.5 µA
